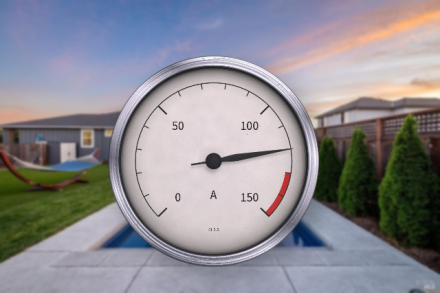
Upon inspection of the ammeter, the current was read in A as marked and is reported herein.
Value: 120 A
